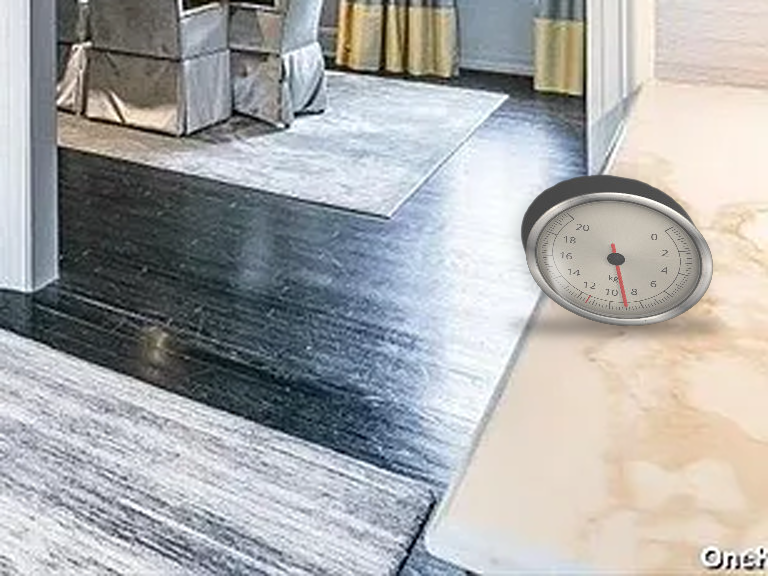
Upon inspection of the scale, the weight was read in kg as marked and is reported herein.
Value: 9 kg
